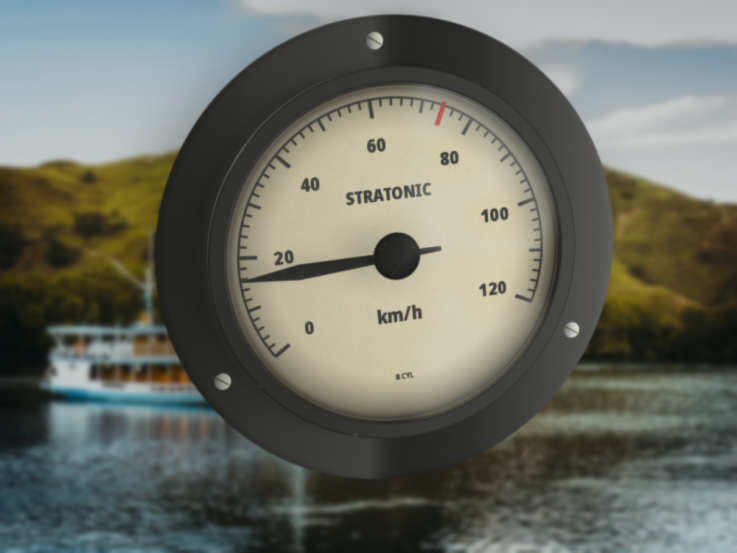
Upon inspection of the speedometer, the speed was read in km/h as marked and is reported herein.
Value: 16 km/h
